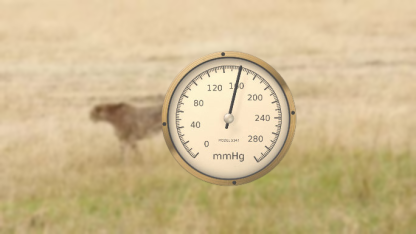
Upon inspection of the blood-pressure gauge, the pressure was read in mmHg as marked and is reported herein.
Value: 160 mmHg
